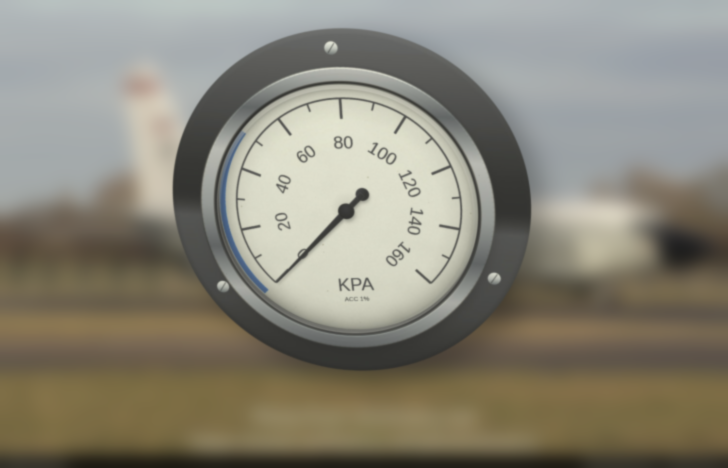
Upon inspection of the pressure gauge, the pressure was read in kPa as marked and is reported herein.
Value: 0 kPa
